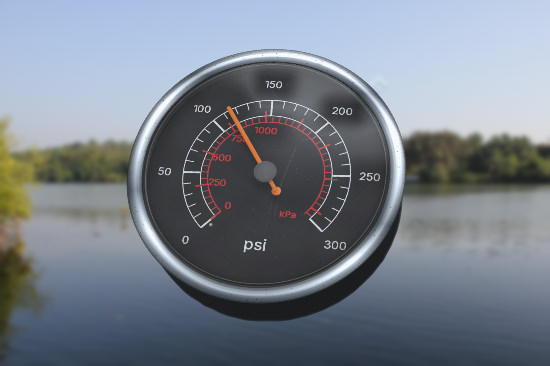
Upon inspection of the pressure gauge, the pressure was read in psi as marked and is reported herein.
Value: 115 psi
